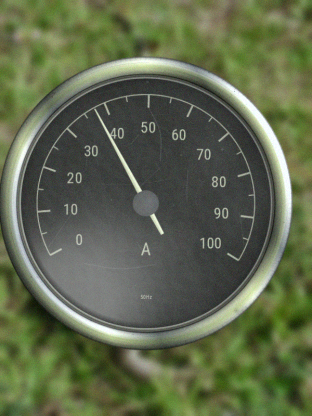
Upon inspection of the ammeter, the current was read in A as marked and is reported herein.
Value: 37.5 A
